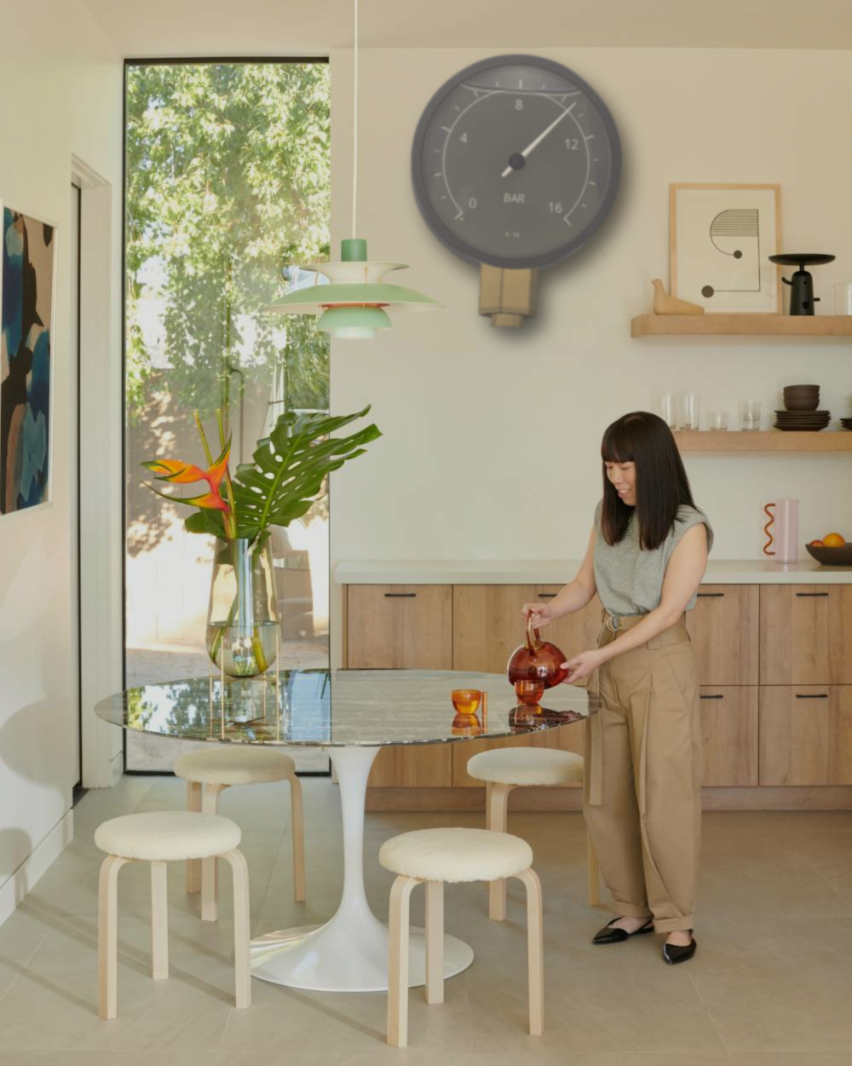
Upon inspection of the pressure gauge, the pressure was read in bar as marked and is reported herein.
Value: 10.5 bar
